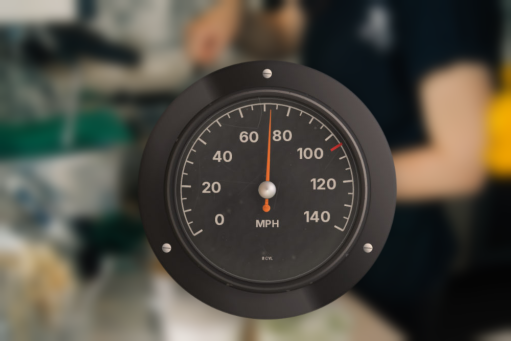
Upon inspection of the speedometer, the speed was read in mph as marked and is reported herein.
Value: 72.5 mph
